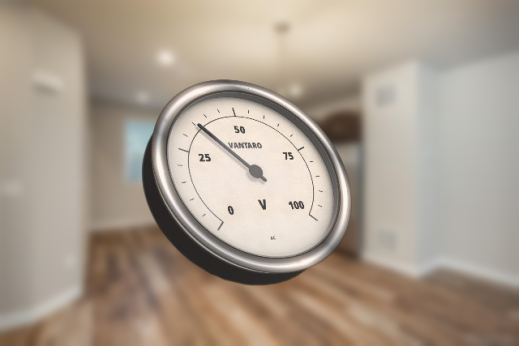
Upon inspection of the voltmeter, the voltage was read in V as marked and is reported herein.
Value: 35 V
